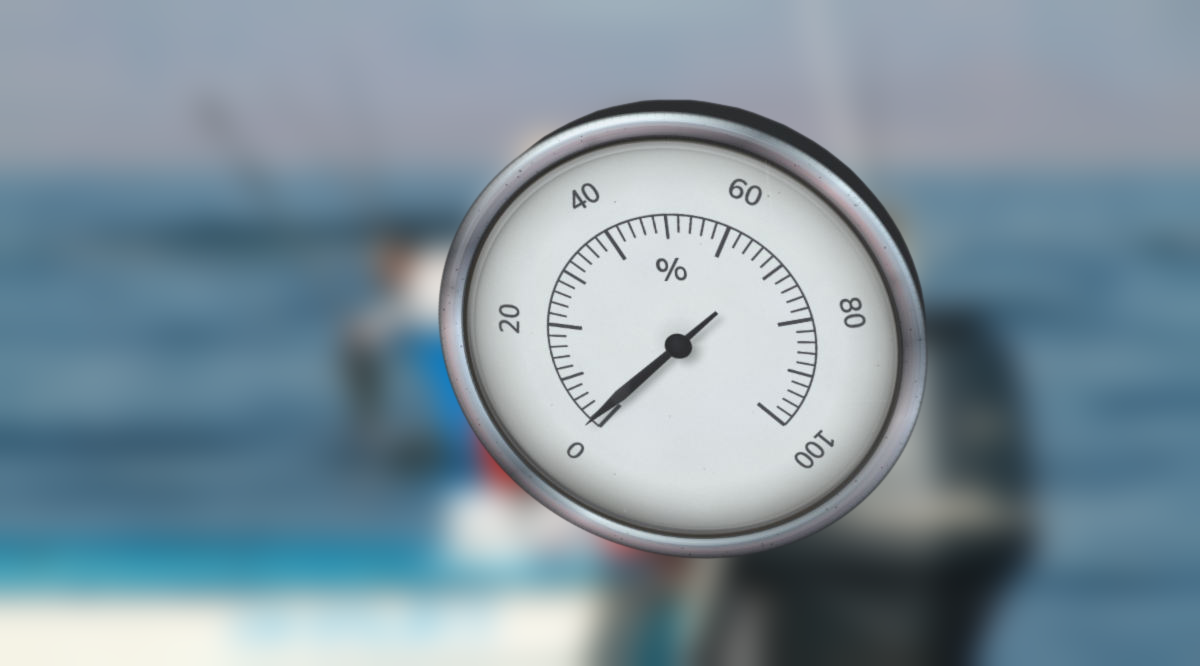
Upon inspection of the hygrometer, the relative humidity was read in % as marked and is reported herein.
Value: 2 %
